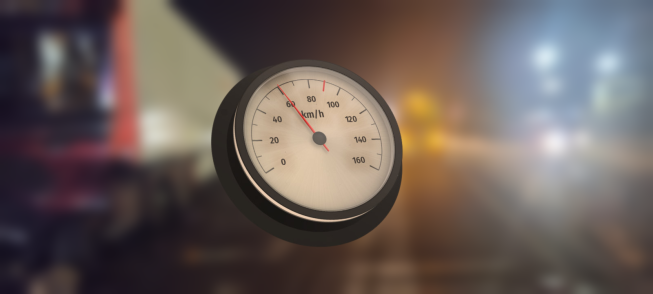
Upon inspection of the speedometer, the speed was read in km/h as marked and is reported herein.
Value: 60 km/h
